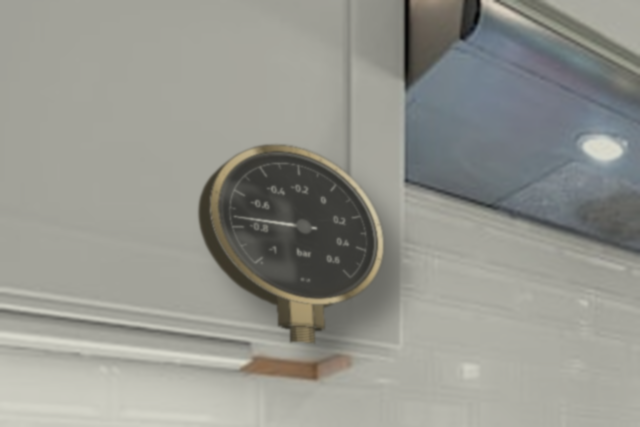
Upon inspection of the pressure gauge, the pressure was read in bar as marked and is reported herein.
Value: -0.75 bar
